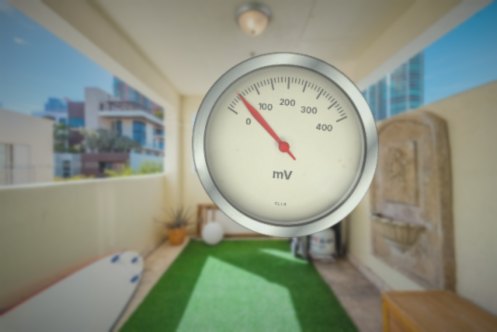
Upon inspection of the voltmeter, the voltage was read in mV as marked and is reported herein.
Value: 50 mV
